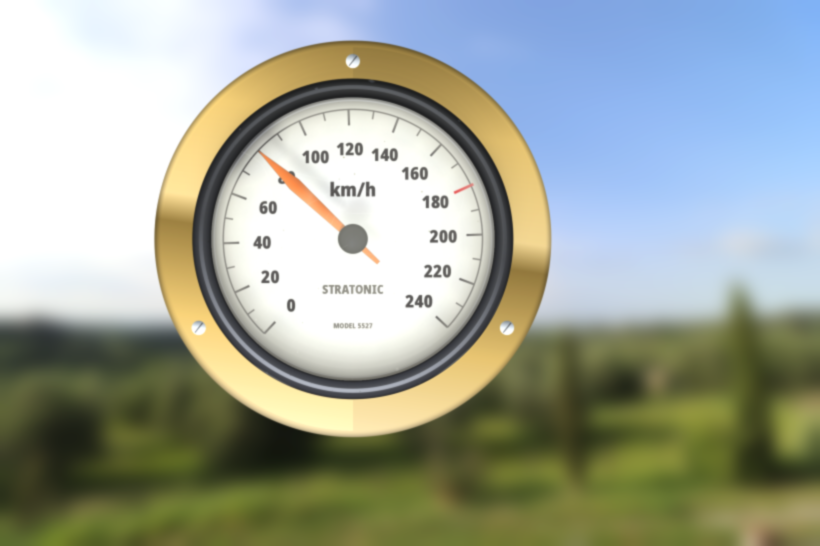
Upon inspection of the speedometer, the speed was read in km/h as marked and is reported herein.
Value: 80 km/h
